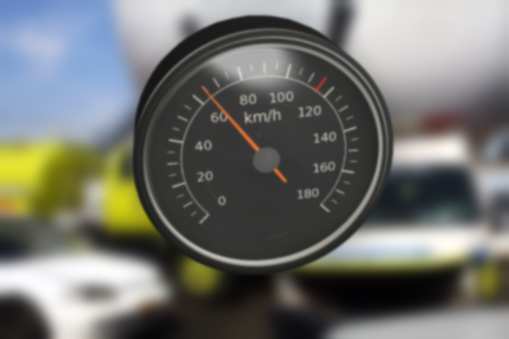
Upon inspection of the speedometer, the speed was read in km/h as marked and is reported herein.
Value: 65 km/h
